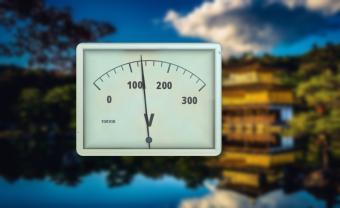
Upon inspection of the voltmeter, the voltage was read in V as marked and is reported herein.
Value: 130 V
